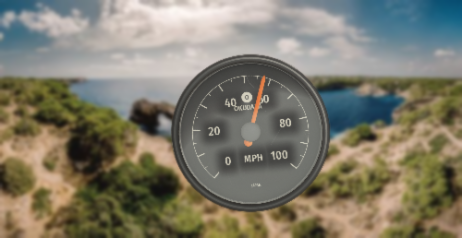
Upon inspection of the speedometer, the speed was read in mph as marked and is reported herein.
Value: 57.5 mph
